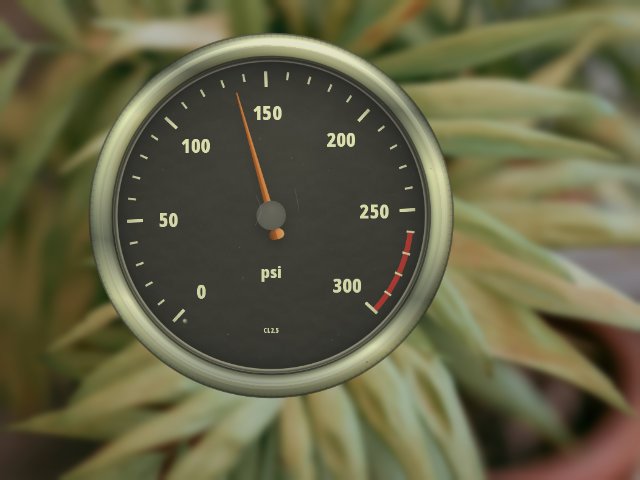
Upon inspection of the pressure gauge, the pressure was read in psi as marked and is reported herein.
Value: 135 psi
